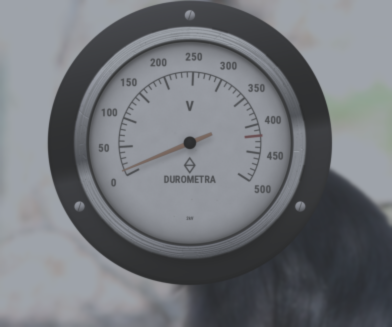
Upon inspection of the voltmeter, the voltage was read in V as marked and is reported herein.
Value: 10 V
